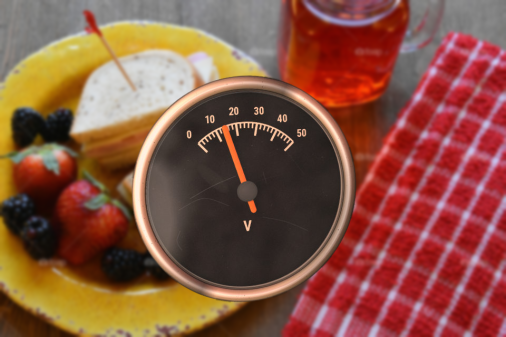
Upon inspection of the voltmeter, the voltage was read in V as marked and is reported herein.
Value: 14 V
